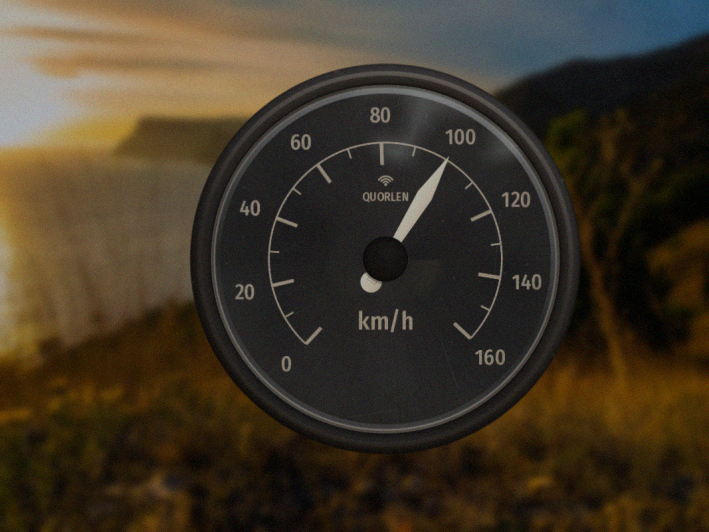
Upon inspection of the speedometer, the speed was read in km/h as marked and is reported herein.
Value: 100 km/h
